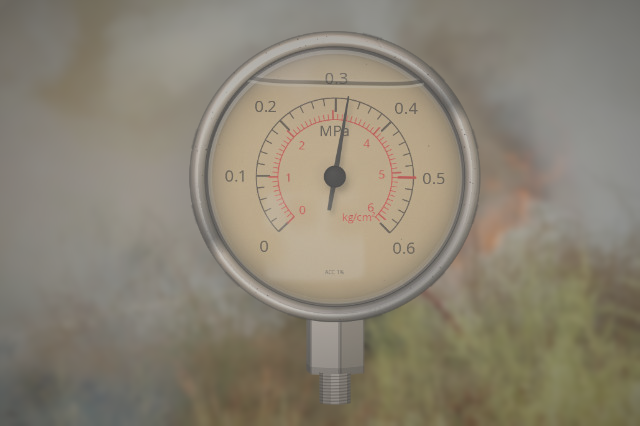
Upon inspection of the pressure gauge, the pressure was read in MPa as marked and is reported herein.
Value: 0.32 MPa
